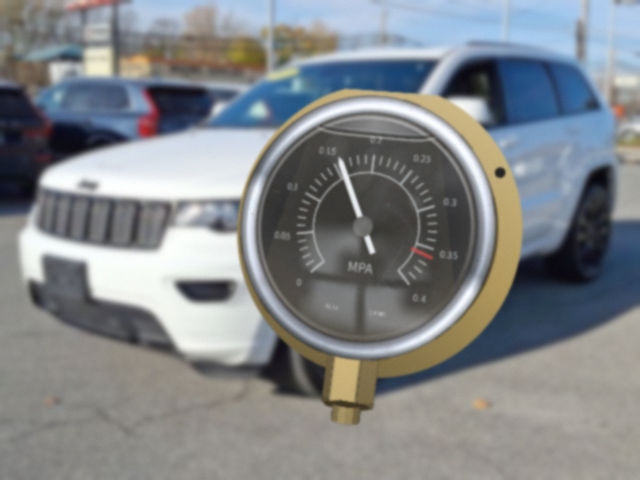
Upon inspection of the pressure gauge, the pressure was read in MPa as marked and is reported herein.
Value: 0.16 MPa
